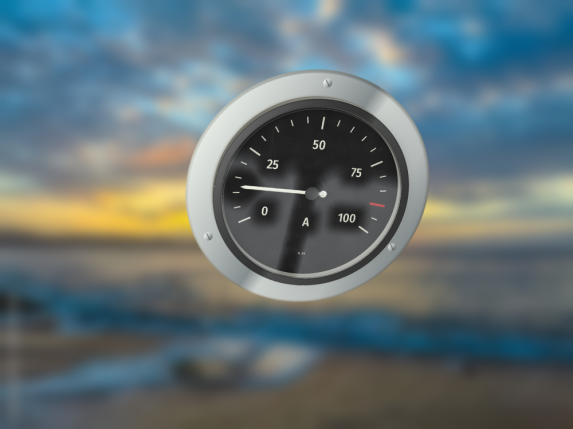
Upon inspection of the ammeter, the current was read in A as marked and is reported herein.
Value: 12.5 A
